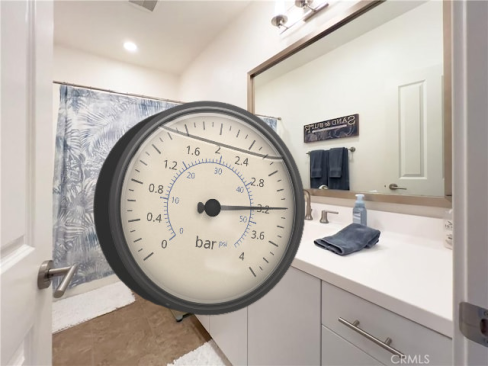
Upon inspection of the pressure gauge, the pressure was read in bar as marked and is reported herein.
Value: 3.2 bar
